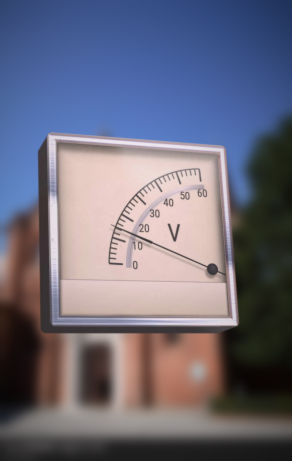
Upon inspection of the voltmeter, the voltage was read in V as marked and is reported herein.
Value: 14 V
